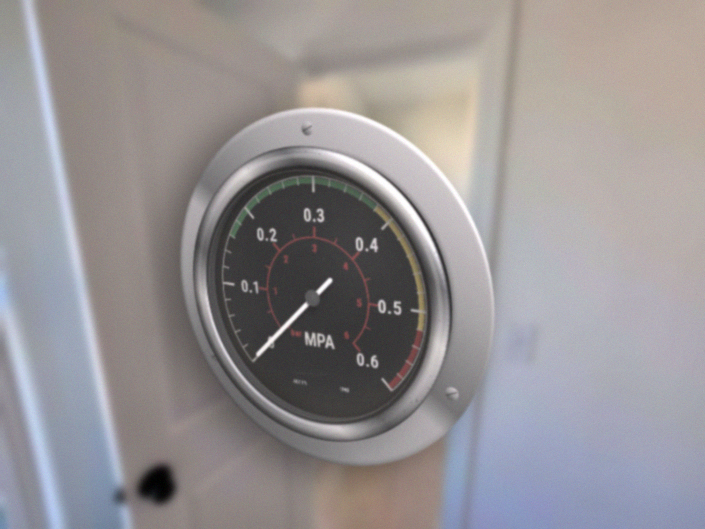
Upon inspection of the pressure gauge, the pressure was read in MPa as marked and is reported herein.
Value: 0 MPa
